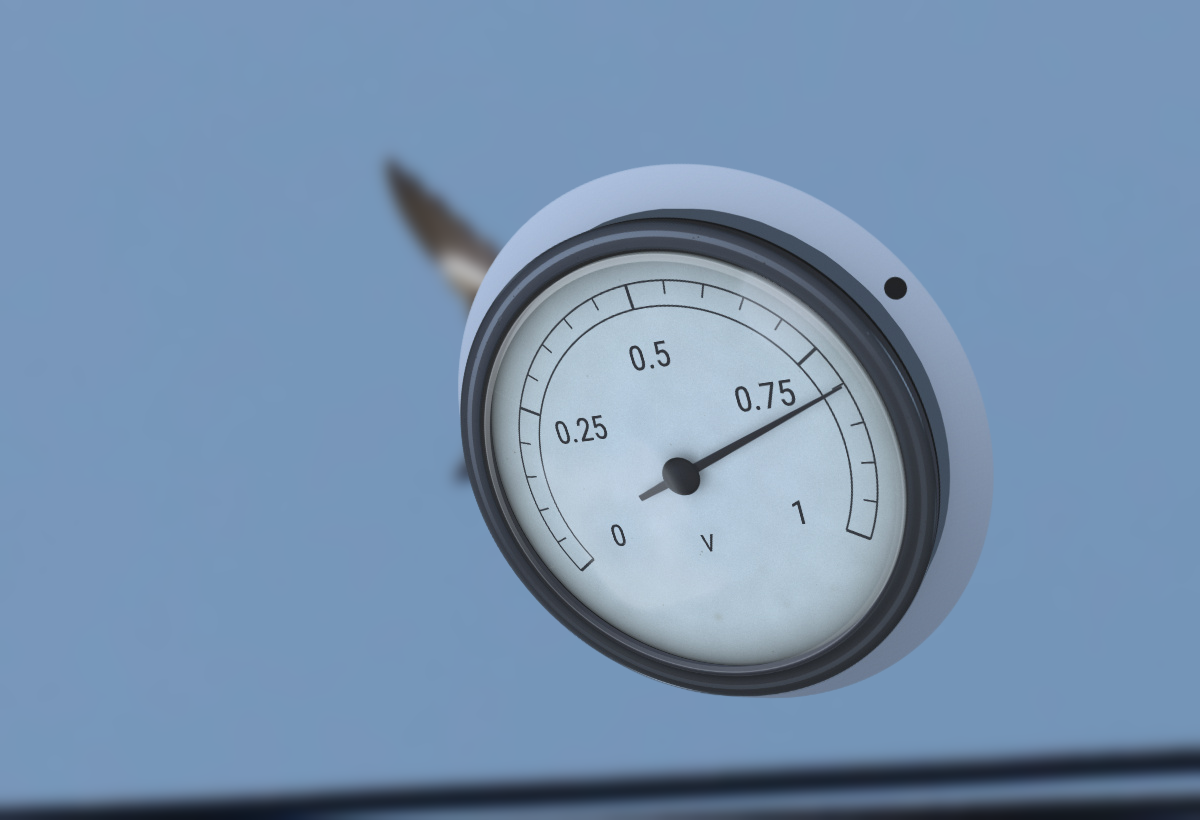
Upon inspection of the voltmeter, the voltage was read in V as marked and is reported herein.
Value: 0.8 V
